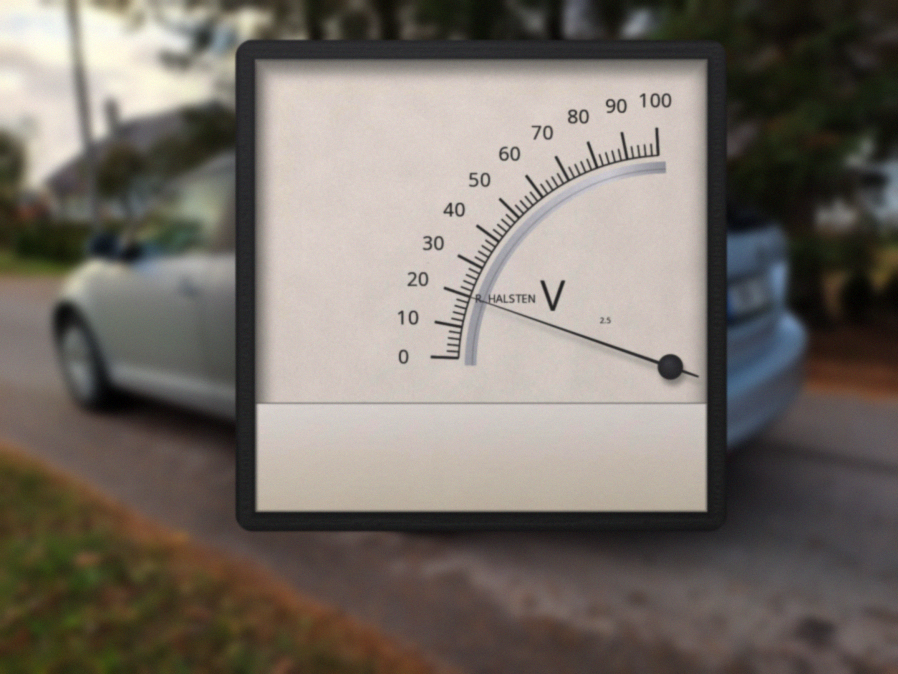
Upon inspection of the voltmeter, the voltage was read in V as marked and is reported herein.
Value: 20 V
